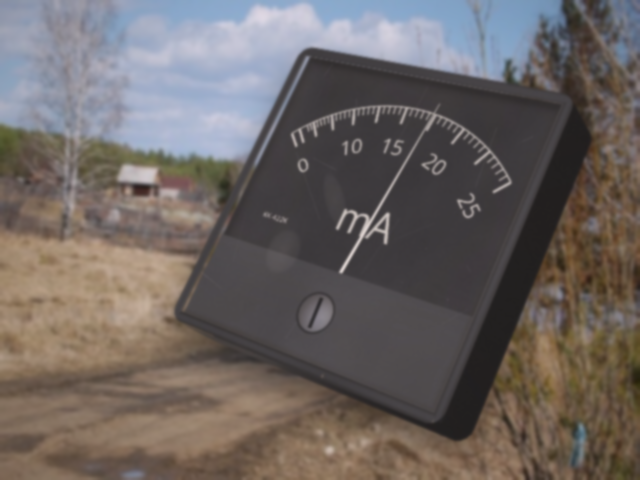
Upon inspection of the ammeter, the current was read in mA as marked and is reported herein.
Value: 17.5 mA
